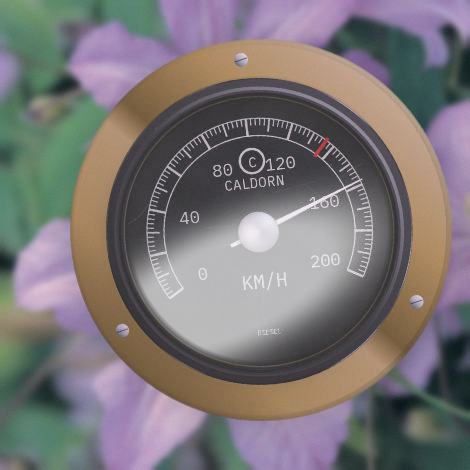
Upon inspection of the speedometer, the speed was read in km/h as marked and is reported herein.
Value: 158 km/h
